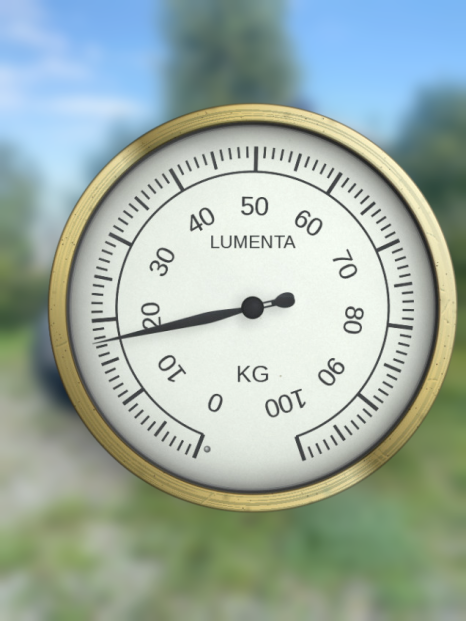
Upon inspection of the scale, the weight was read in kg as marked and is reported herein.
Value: 17.5 kg
